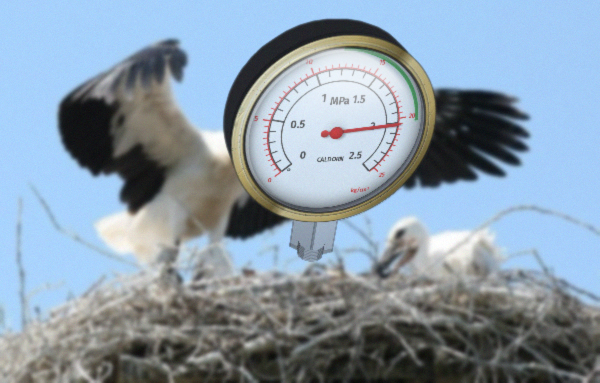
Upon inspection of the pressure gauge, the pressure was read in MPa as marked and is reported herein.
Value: 2 MPa
